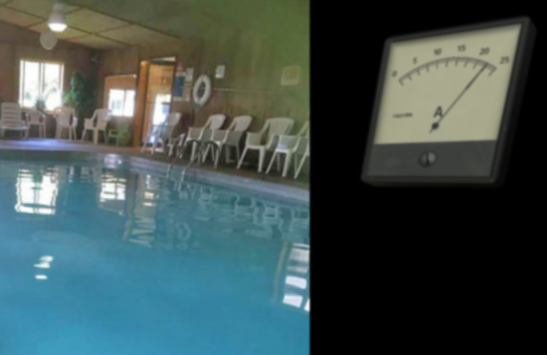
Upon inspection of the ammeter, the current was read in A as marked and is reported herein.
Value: 22.5 A
